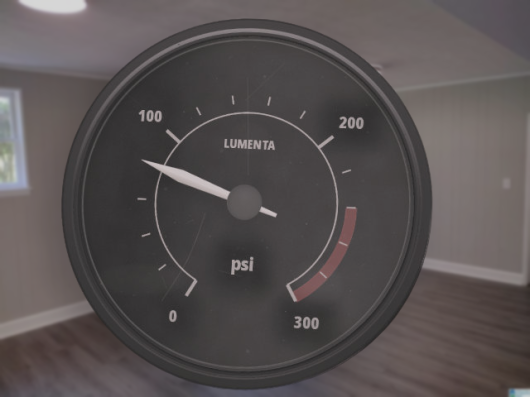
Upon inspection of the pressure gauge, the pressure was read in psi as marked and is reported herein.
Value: 80 psi
